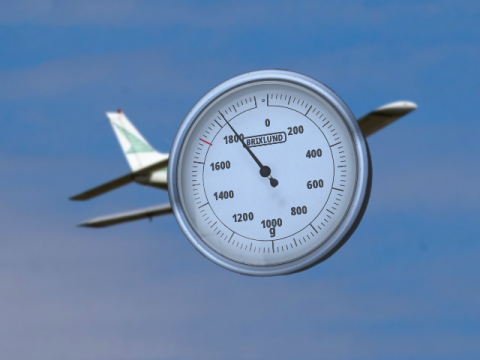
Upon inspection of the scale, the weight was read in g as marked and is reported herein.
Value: 1840 g
